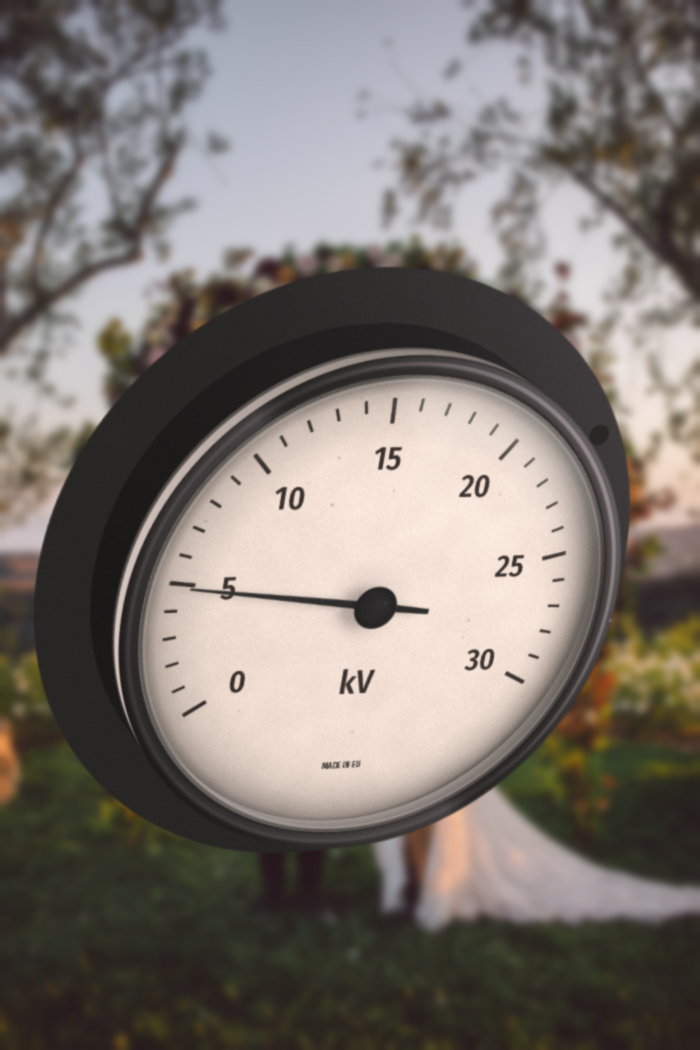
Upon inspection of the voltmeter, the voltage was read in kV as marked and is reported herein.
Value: 5 kV
